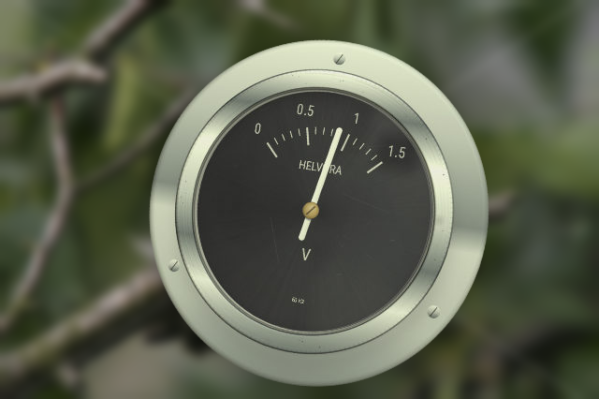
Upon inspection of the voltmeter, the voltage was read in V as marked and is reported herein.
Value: 0.9 V
